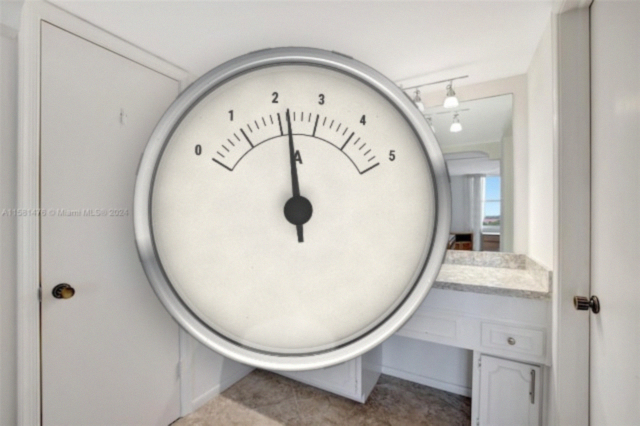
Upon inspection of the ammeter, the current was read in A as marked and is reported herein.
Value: 2.2 A
